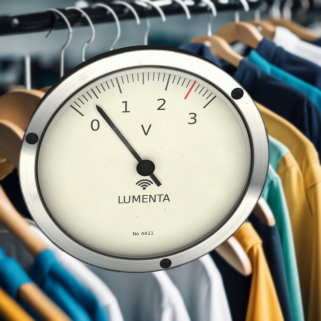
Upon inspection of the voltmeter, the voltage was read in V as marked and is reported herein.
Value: 0.4 V
